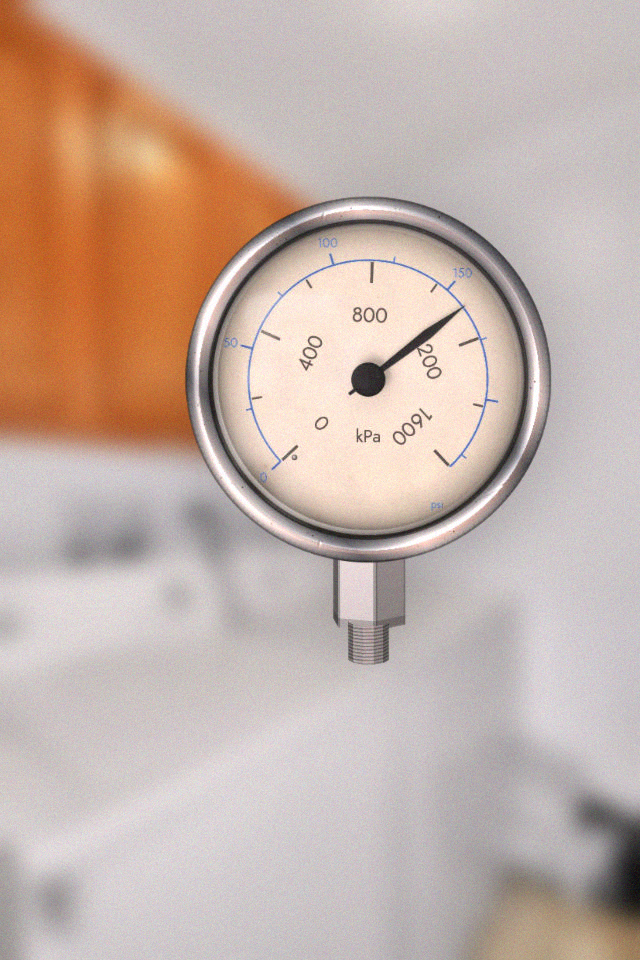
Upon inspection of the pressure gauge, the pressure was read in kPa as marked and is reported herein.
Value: 1100 kPa
